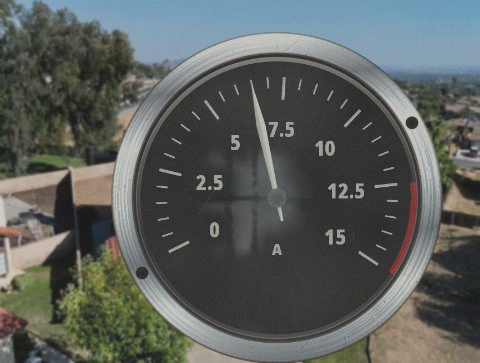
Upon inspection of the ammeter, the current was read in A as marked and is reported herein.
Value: 6.5 A
